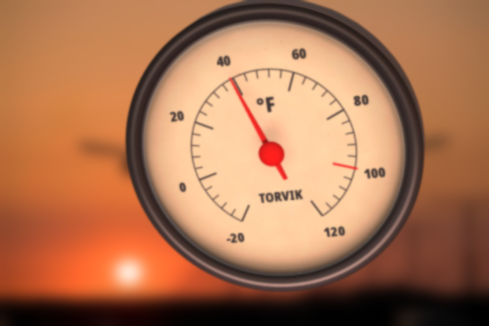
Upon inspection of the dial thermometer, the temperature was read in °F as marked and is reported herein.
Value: 40 °F
